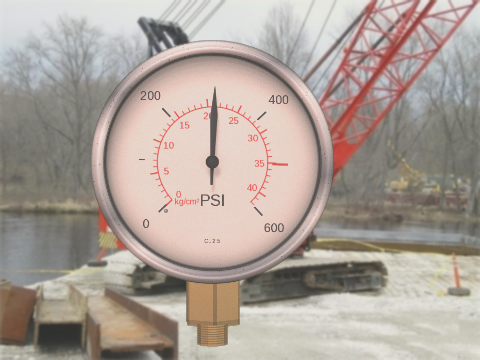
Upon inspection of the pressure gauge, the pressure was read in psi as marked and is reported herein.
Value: 300 psi
